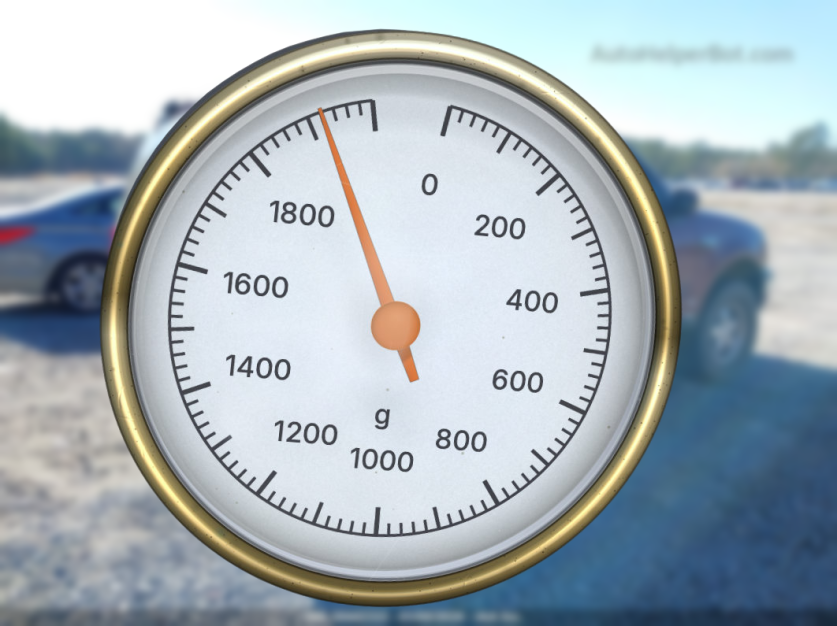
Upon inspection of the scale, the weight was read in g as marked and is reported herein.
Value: 1920 g
